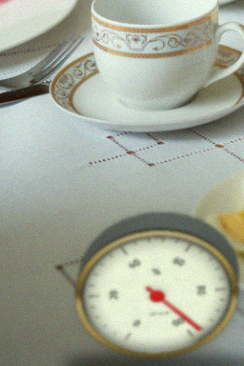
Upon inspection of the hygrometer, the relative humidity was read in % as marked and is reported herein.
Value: 96 %
